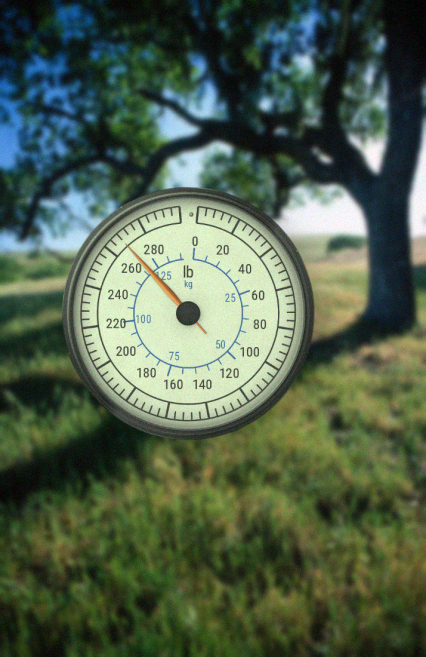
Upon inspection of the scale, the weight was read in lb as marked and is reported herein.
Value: 268 lb
